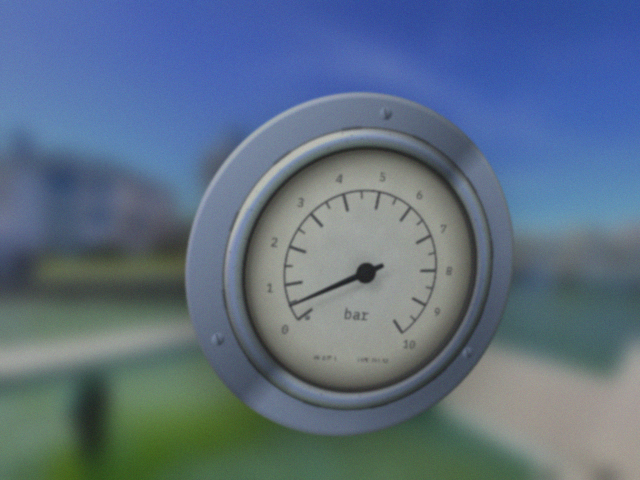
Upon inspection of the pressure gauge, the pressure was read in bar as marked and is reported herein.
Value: 0.5 bar
